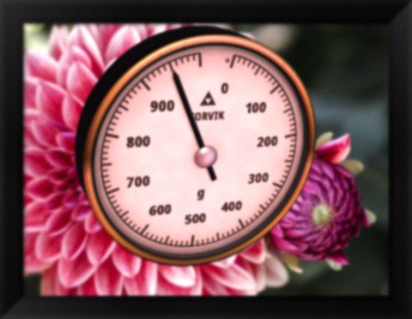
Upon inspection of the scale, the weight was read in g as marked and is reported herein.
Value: 950 g
